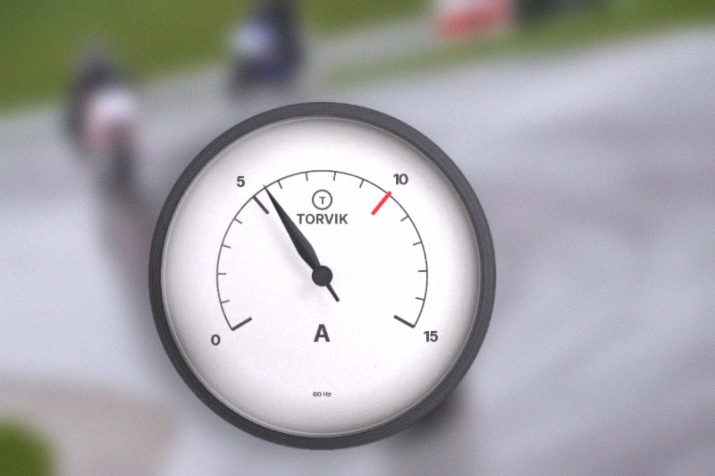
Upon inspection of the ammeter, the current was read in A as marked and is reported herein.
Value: 5.5 A
